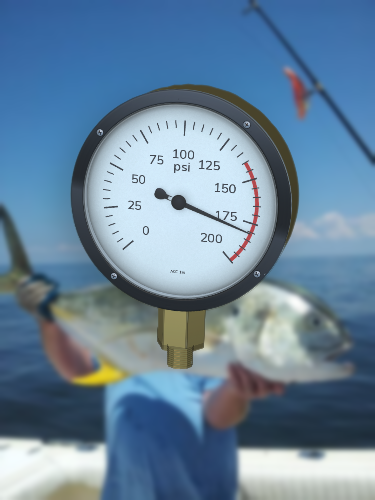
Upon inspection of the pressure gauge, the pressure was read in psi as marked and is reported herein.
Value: 180 psi
